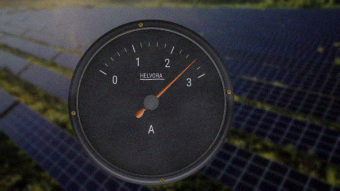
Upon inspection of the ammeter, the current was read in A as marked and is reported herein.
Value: 2.6 A
